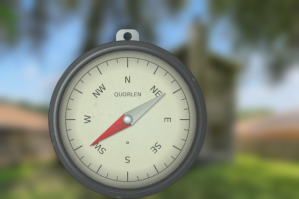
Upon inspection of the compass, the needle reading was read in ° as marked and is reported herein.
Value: 235 °
